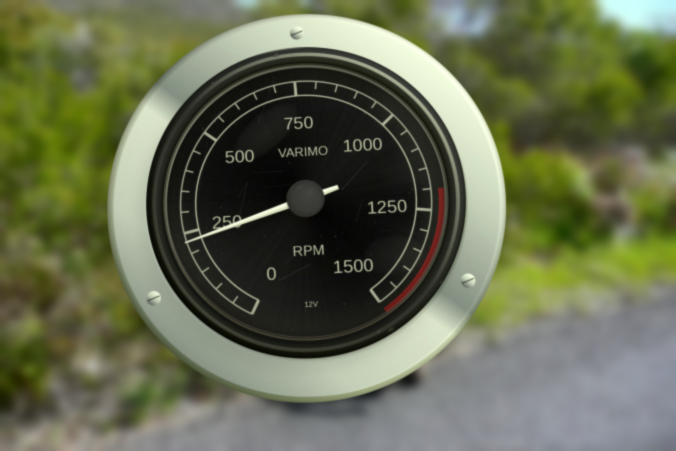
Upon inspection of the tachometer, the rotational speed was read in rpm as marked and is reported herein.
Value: 225 rpm
